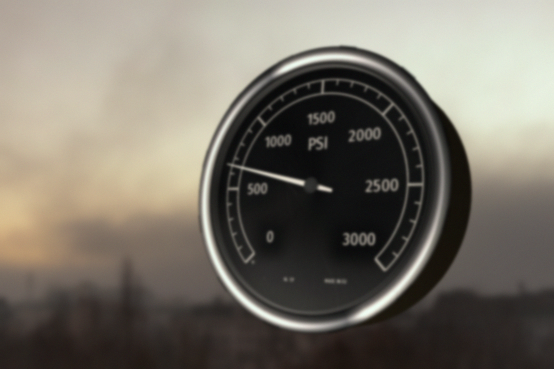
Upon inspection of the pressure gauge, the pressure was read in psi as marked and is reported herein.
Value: 650 psi
